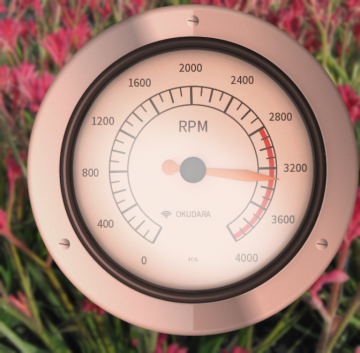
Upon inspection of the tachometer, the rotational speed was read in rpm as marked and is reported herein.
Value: 3300 rpm
